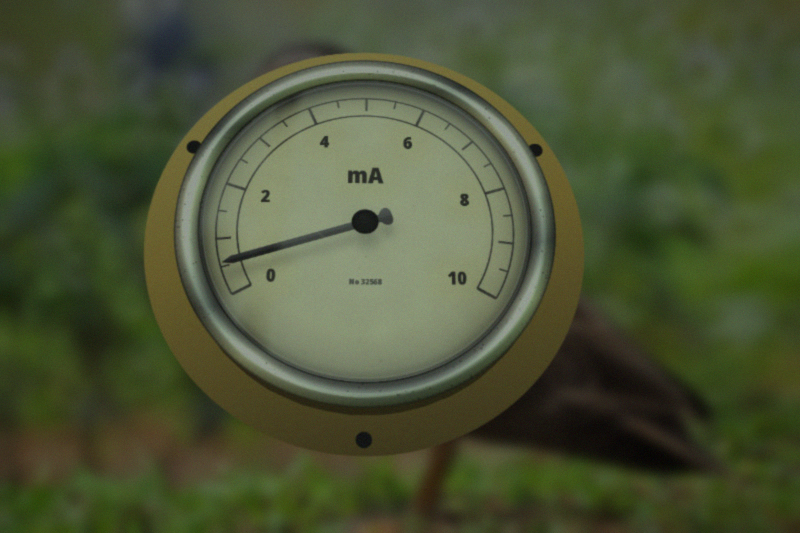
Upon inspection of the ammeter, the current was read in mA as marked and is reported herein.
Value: 0.5 mA
